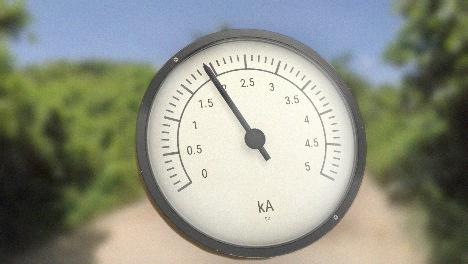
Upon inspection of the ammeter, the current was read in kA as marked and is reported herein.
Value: 1.9 kA
